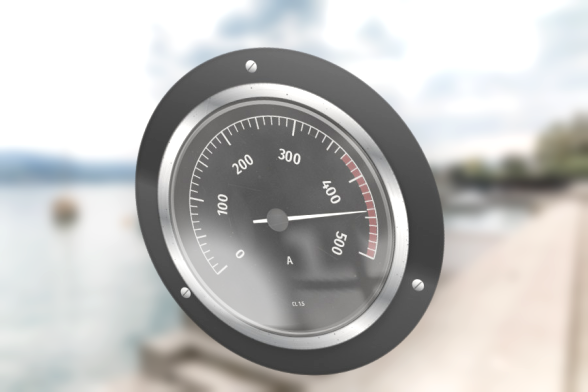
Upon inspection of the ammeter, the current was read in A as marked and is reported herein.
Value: 440 A
